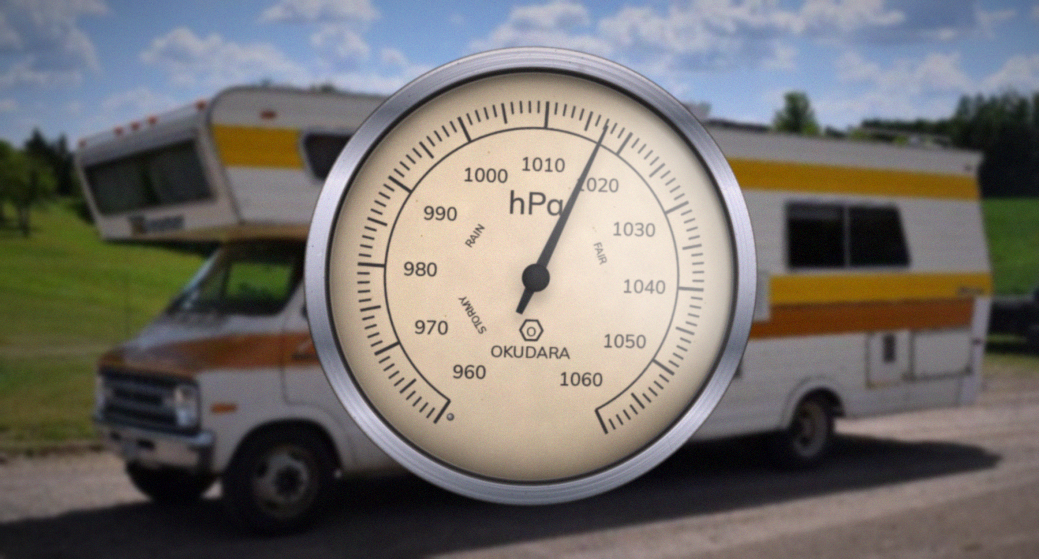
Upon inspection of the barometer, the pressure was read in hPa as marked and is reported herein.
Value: 1017 hPa
